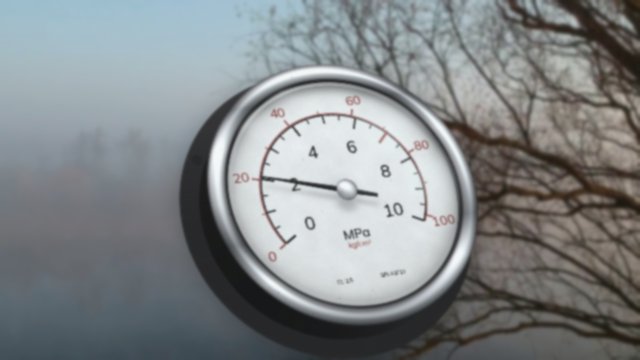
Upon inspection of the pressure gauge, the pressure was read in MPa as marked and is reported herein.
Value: 2 MPa
